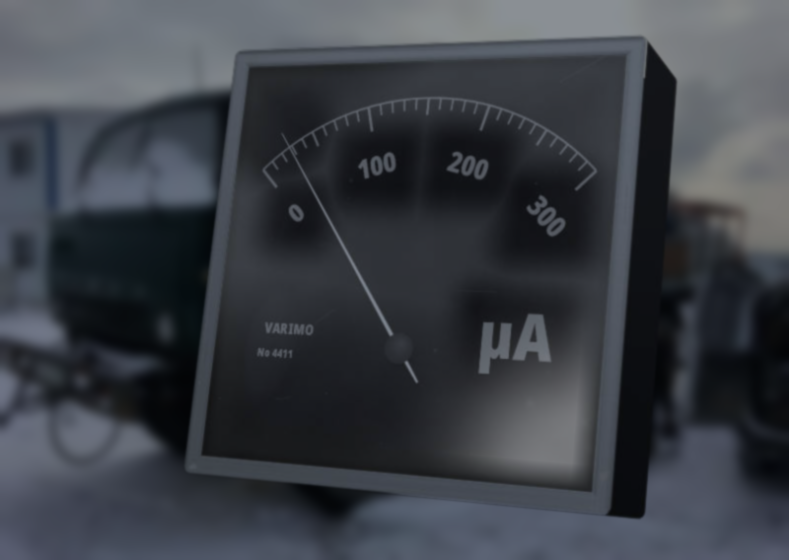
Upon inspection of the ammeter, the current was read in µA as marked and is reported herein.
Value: 30 µA
